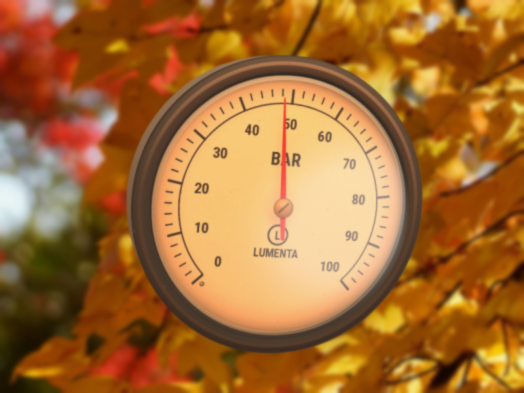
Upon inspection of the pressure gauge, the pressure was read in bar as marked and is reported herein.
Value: 48 bar
